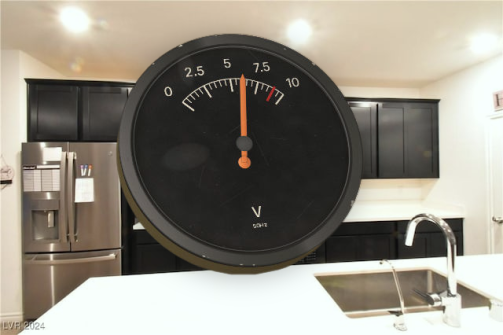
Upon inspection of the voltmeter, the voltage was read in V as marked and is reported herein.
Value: 6 V
